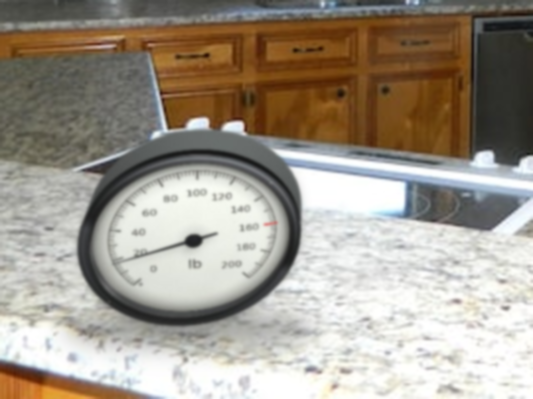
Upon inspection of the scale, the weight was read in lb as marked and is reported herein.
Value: 20 lb
